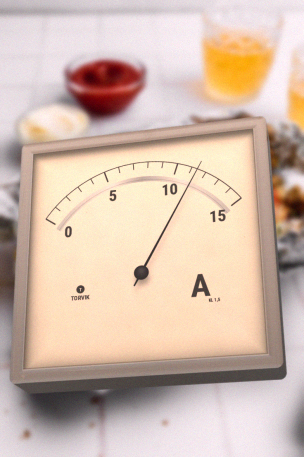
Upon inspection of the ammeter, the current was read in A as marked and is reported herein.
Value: 11.5 A
